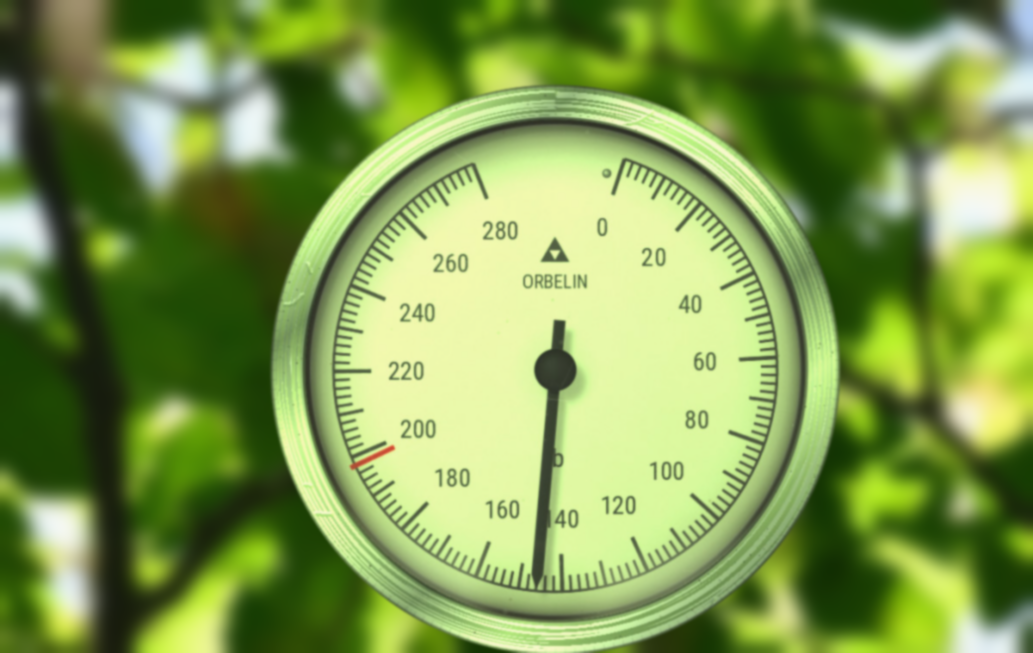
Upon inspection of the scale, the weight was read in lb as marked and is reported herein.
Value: 146 lb
